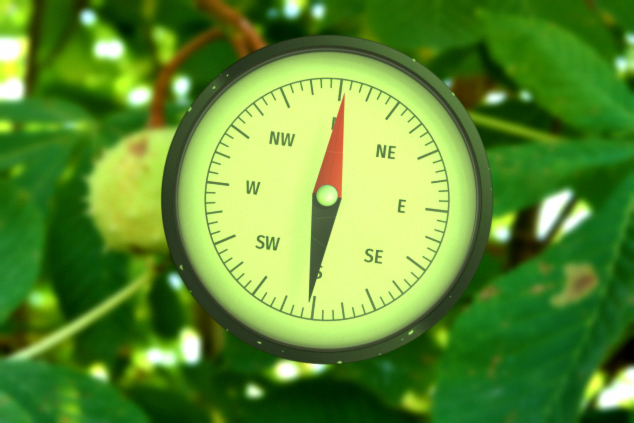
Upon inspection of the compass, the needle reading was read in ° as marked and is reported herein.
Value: 2.5 °
